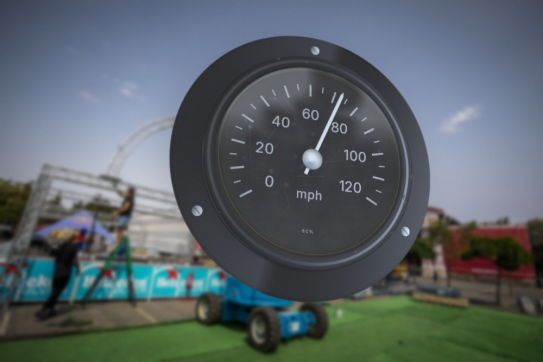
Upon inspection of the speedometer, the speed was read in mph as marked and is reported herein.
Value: 72.5 mph
